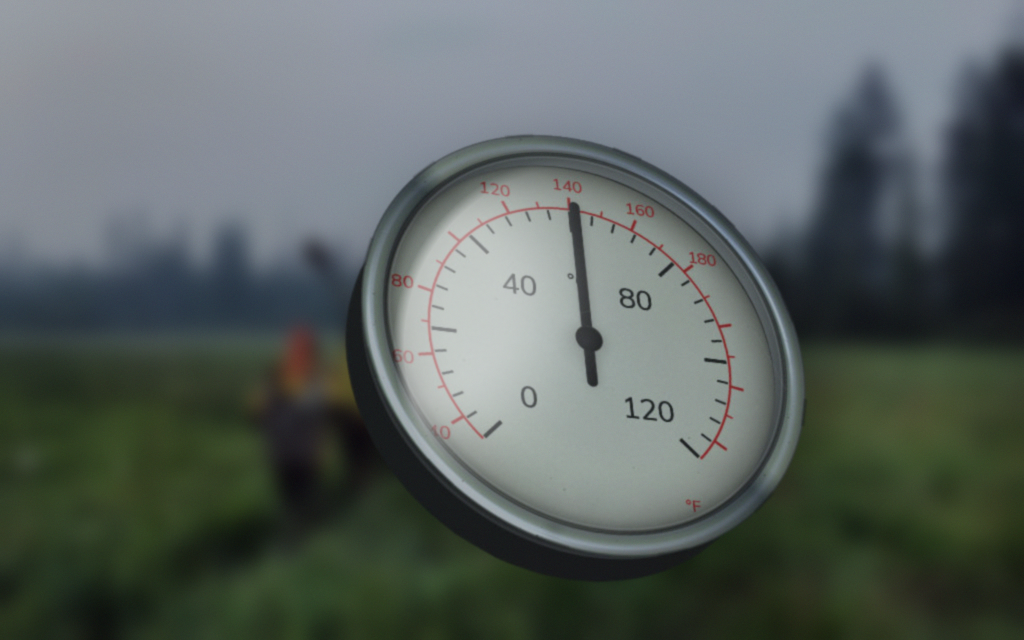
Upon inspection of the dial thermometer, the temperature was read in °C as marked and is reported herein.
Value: 60 °C
